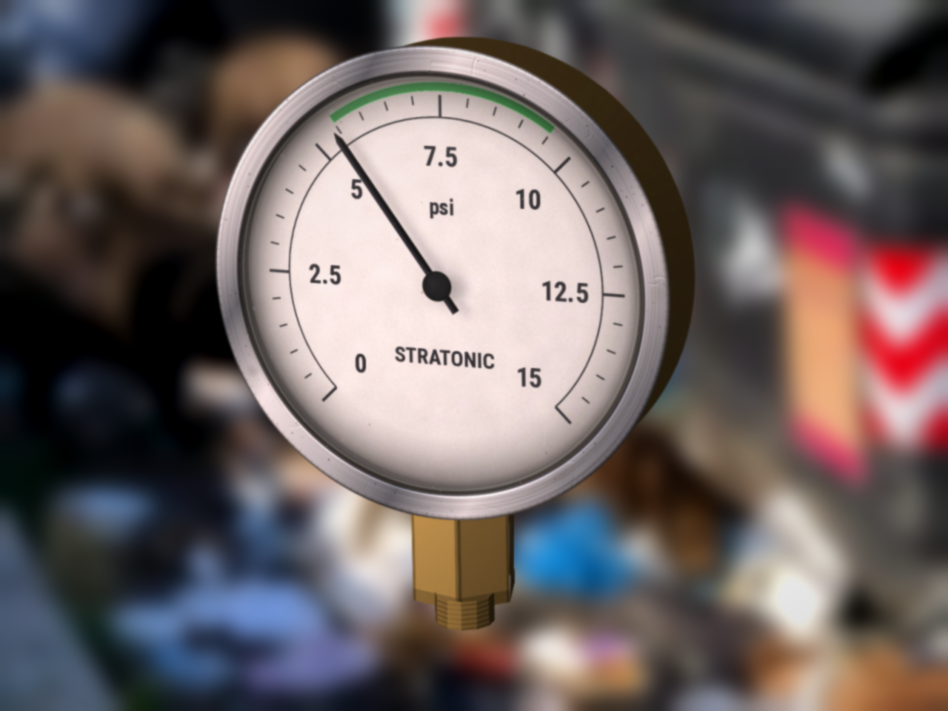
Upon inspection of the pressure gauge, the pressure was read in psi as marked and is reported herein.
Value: 5.5 psi
